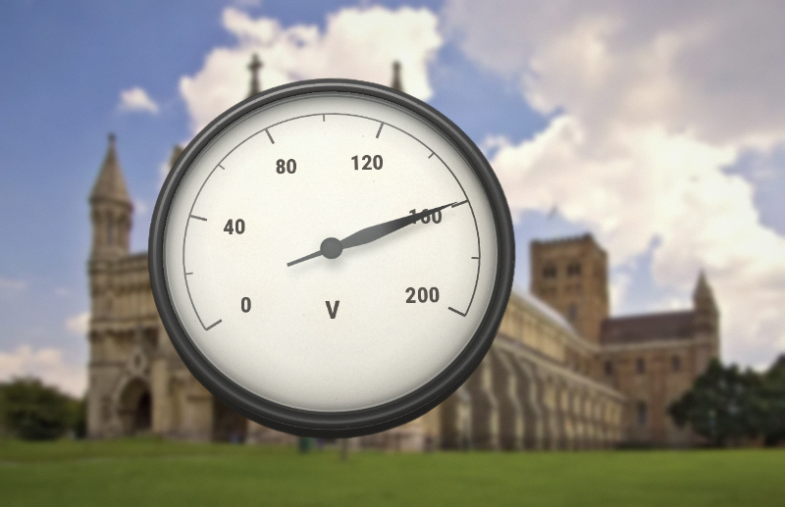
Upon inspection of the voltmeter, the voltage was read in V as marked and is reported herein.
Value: 160 V
